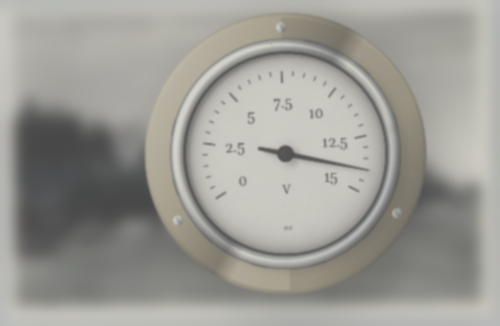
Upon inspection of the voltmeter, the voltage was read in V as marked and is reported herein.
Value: 14 V
